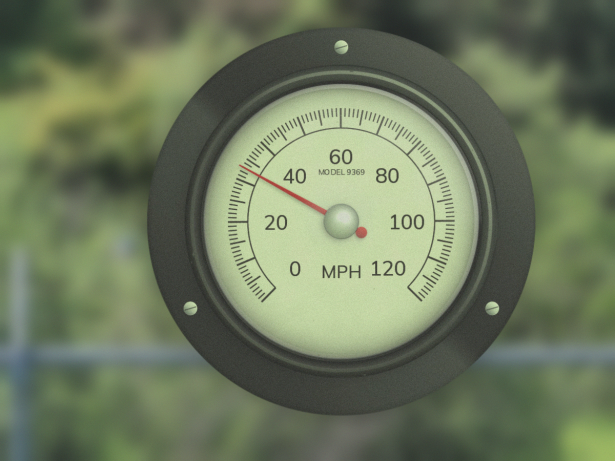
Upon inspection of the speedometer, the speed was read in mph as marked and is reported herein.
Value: 33 mph
